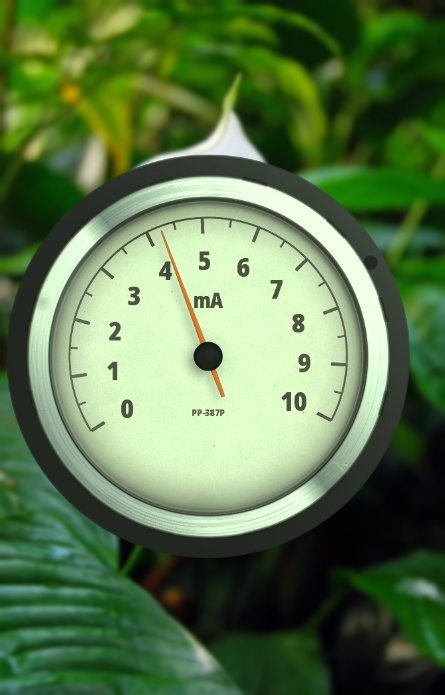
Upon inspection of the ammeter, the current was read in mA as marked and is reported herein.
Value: 4.25 mA
